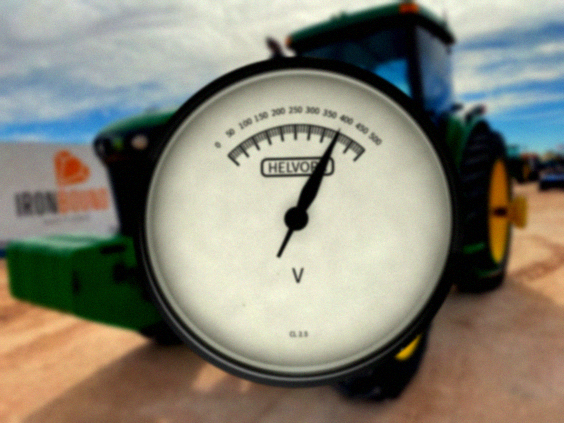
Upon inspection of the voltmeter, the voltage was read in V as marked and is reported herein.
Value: 400 V
